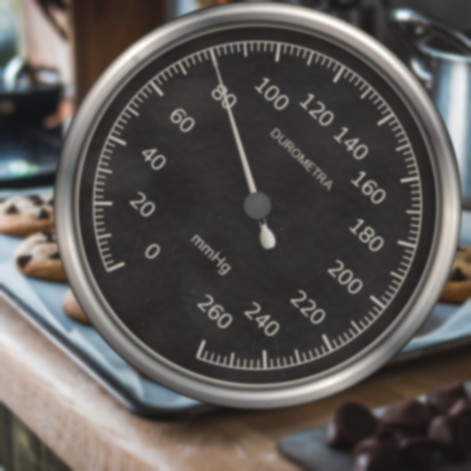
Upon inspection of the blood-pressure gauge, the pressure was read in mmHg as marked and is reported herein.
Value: 80 mmHg
